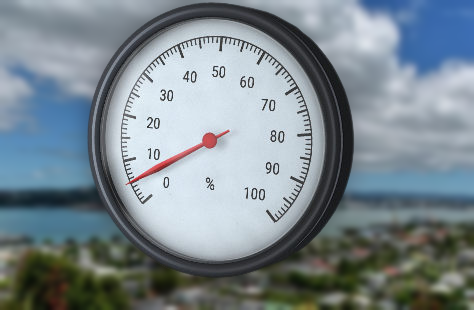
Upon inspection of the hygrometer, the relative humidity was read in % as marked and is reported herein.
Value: 5 %
